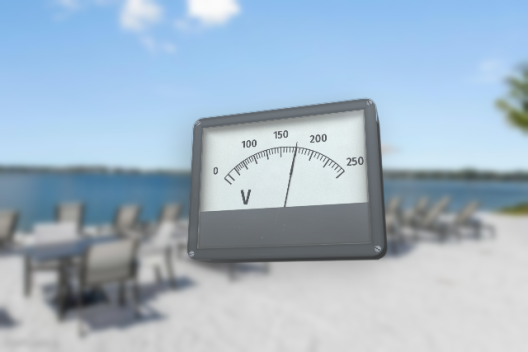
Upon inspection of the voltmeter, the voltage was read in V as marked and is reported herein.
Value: 175 V
